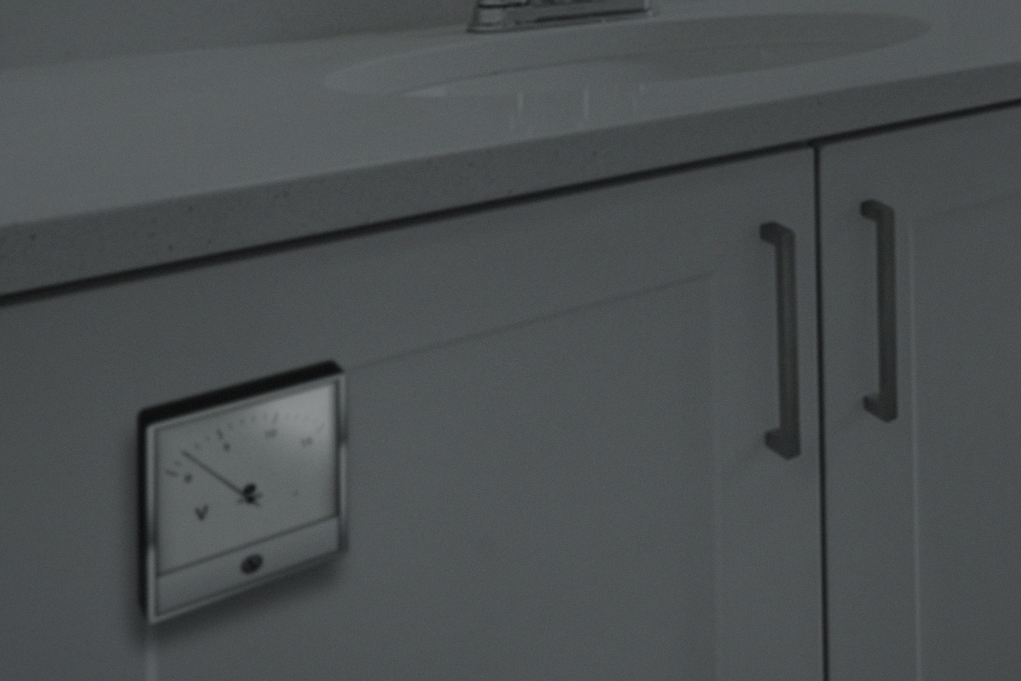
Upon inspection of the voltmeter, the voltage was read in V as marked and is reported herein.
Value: 2 V
